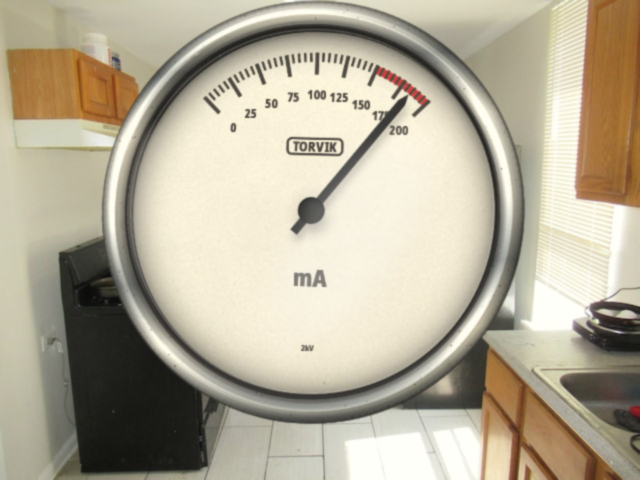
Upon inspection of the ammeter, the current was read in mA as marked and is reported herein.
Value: 185 mA
